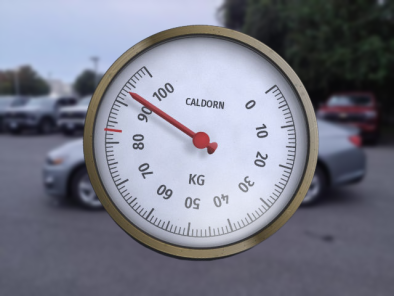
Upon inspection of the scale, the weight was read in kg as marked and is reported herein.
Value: 93 kg
